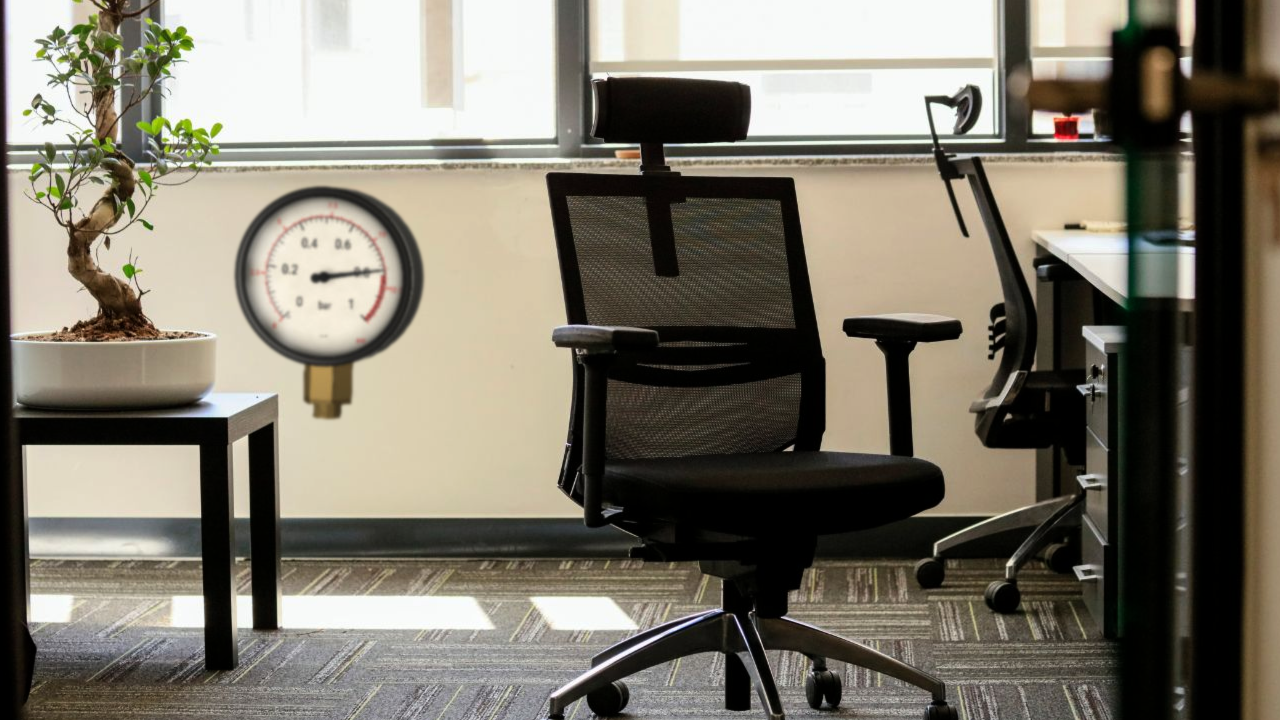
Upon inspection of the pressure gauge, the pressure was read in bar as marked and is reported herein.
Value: 0.8 bar
